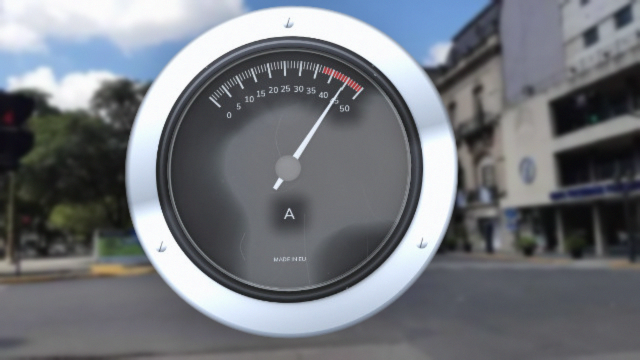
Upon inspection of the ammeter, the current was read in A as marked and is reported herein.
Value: 45 A
